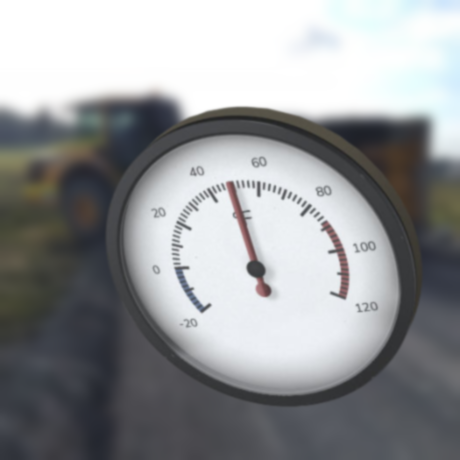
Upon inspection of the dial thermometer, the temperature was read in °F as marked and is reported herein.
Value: 50 °F
